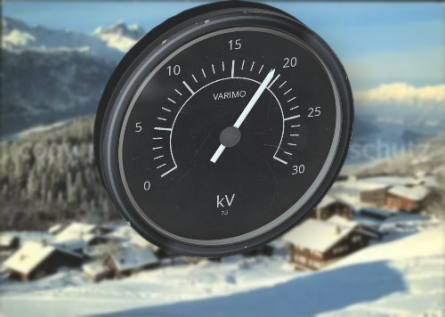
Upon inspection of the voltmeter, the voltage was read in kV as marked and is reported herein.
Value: 19 kV
